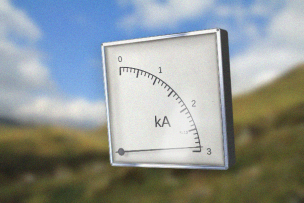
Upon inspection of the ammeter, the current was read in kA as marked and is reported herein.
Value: 2.9 kA
